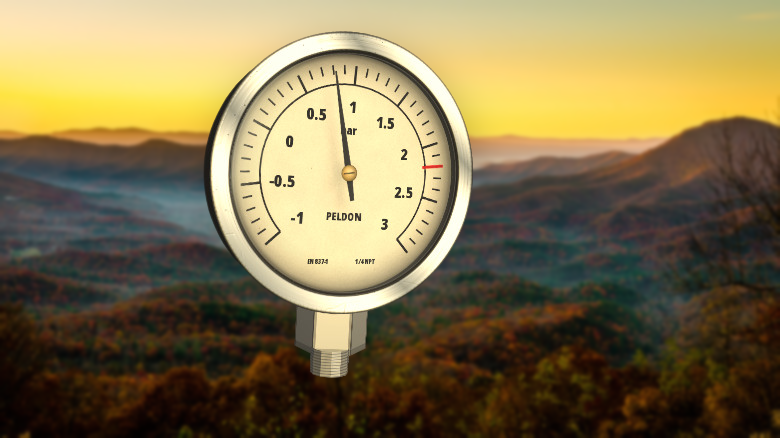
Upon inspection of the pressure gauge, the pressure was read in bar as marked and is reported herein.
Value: 0.8 bar
